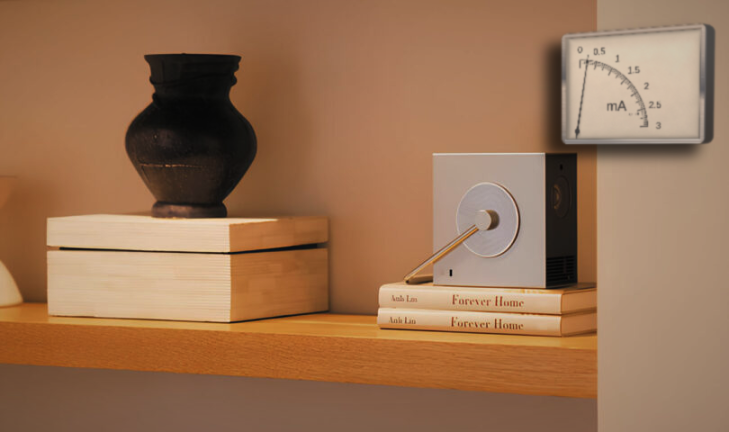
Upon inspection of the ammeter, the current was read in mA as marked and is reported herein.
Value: 0.25 mA
